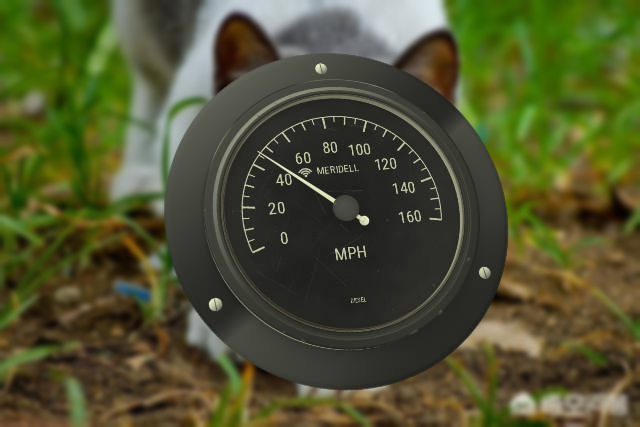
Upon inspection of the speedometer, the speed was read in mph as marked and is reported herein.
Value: 45 mph
